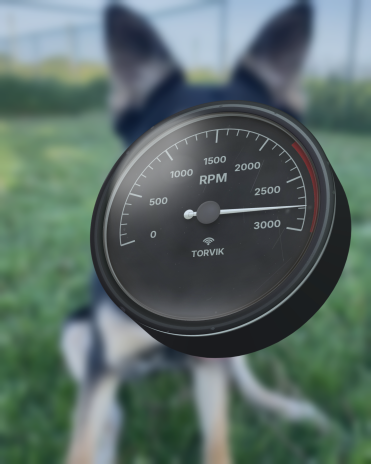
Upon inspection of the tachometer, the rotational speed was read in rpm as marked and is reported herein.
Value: 2800 rpm
